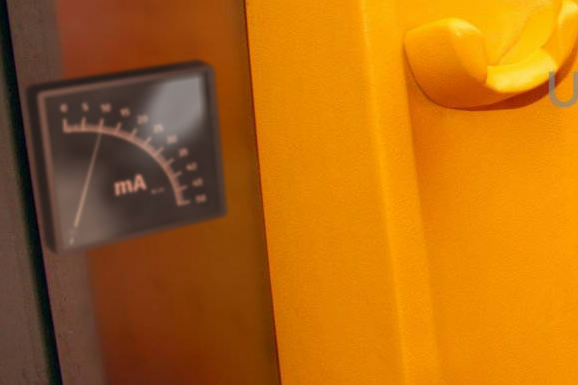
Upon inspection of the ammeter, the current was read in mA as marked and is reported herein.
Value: 10 mA
